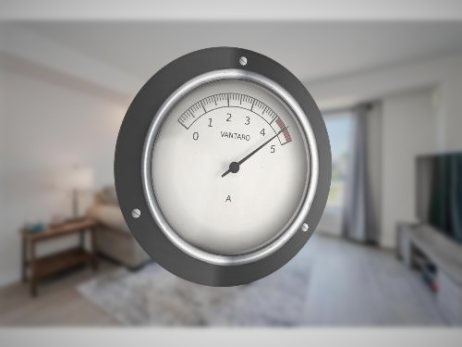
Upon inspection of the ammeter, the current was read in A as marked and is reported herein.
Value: 4.5 A
